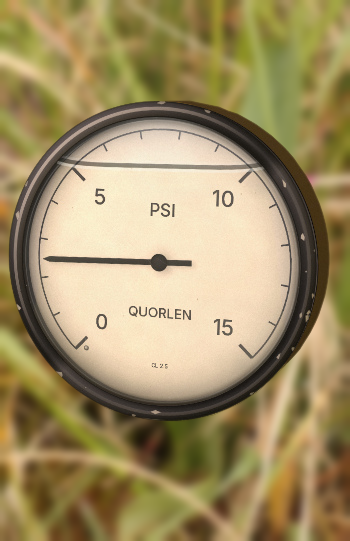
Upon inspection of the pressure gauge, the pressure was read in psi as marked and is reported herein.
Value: 2.5 psi
